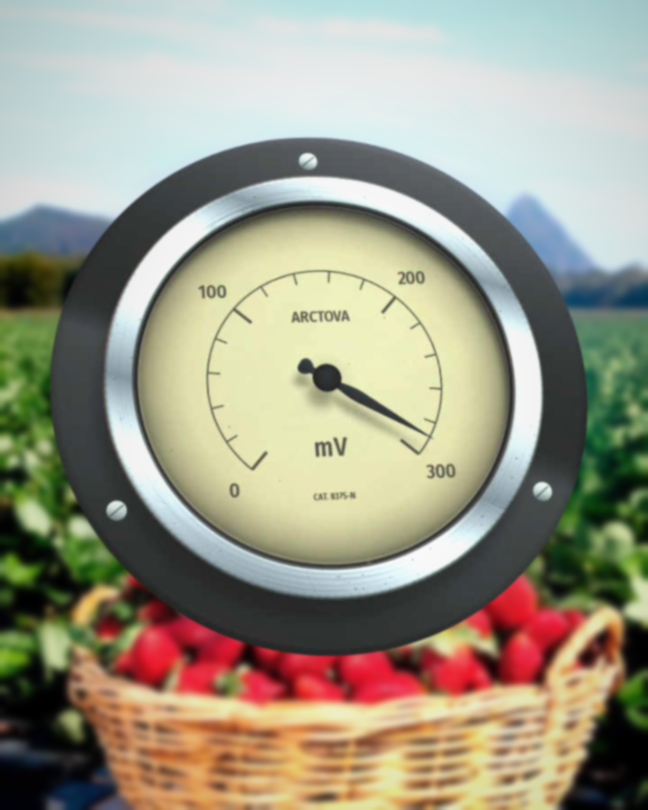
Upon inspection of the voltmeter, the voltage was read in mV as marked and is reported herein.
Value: 290 mV
